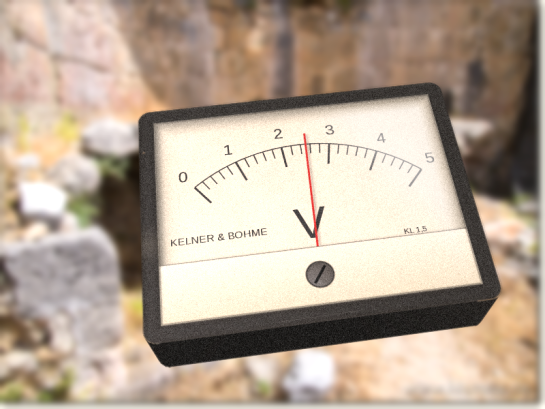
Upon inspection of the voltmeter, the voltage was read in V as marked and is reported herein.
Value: 2.5 V
